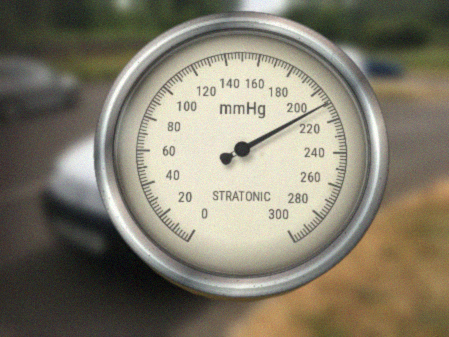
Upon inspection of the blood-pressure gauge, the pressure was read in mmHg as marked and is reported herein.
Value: 210 mmHg
